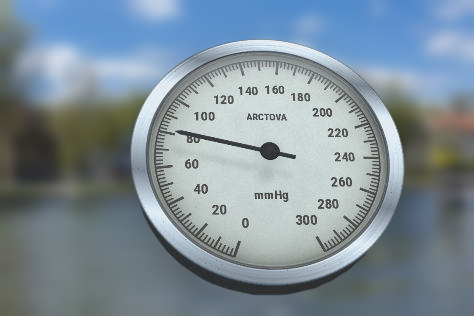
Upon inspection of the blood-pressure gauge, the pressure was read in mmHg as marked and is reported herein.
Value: 80 mmHg
